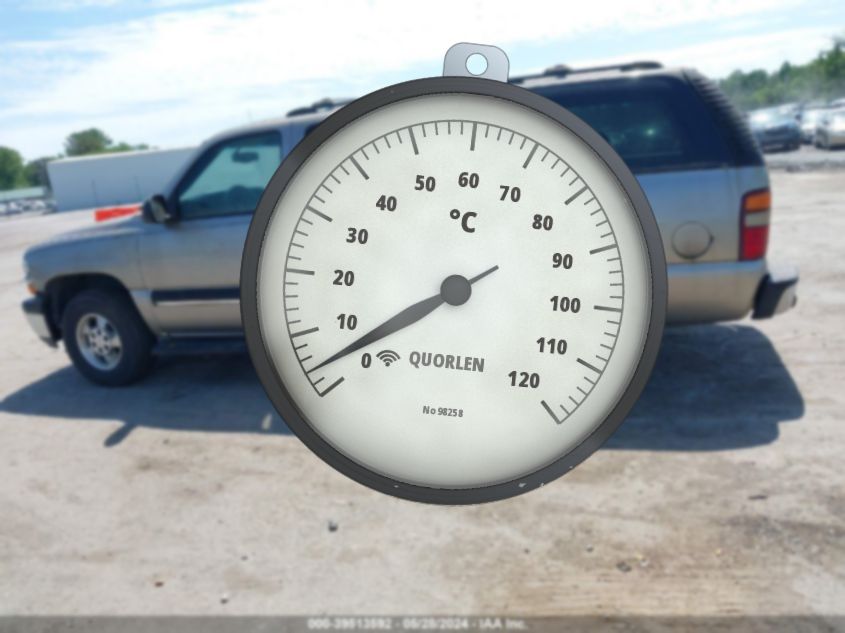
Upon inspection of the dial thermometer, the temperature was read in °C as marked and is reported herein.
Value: 4 °C
